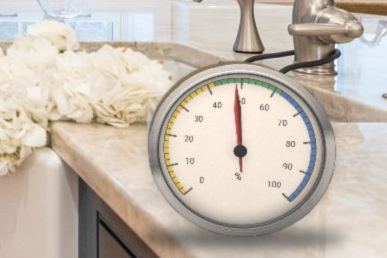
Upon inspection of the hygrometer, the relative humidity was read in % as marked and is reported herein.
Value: 48 %
